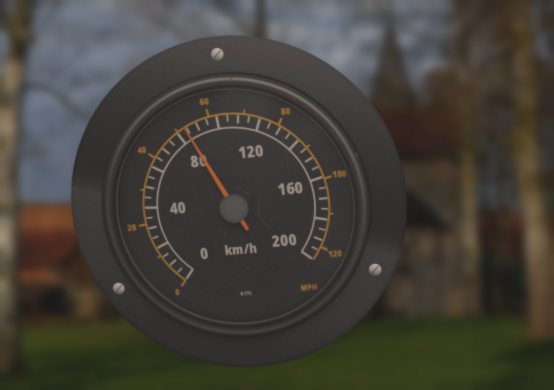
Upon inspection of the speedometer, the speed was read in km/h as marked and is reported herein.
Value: 85 km/h
